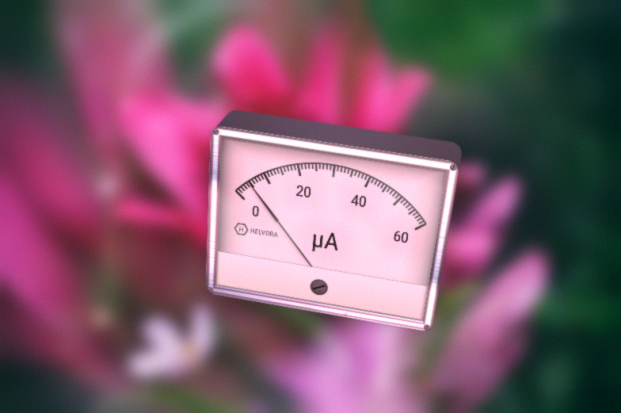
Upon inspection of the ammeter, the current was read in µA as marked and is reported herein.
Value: 5 µA
